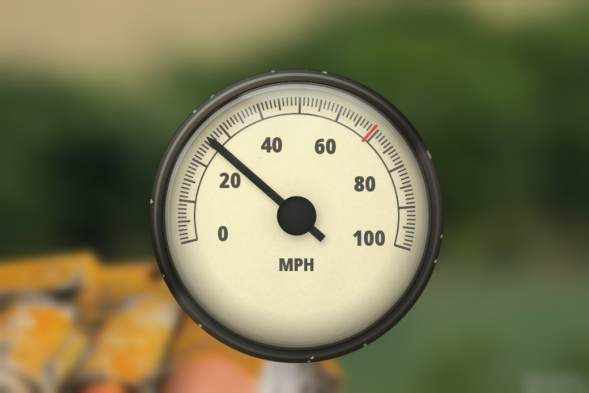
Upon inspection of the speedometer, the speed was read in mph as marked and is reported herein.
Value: 26 mph
